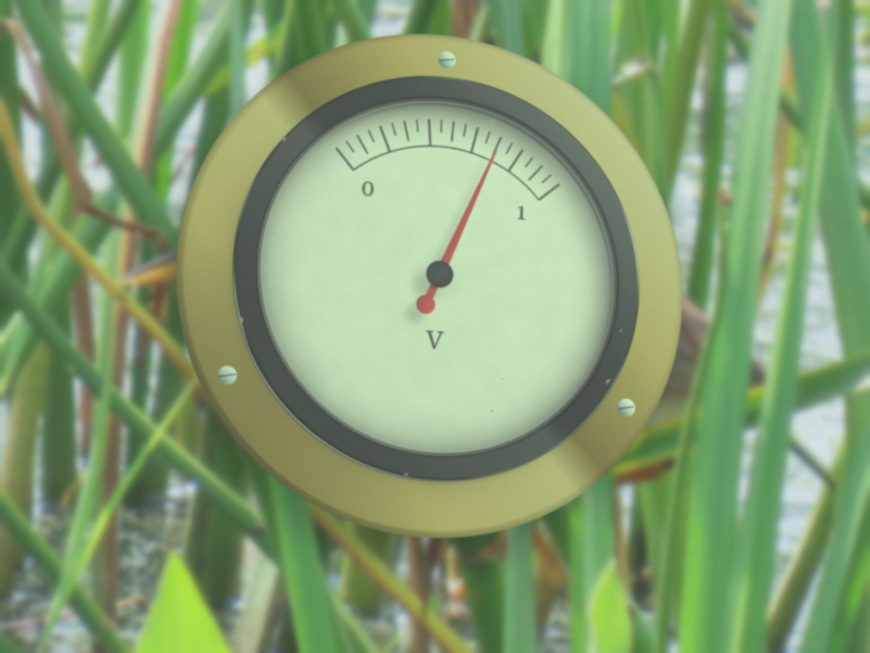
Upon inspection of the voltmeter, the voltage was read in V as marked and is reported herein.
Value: 0.7 V
